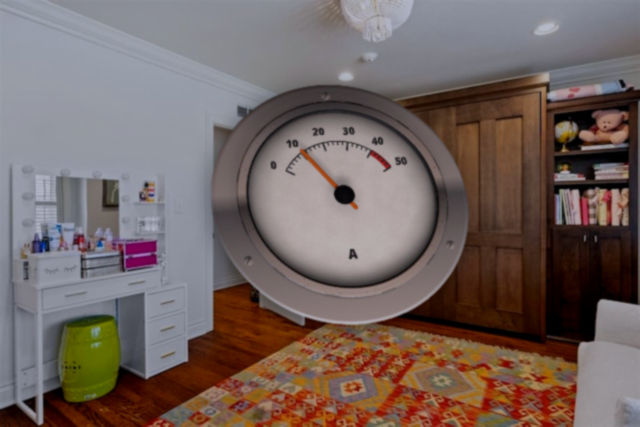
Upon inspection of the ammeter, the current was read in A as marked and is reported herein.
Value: 10 A
